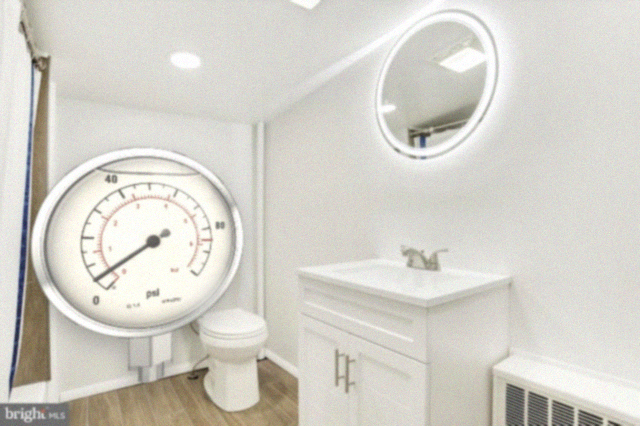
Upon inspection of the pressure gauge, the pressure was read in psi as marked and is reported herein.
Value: 5 psi
